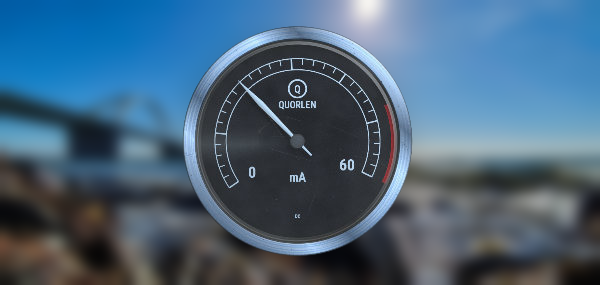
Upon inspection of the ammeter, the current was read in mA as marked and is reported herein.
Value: 20 mA
